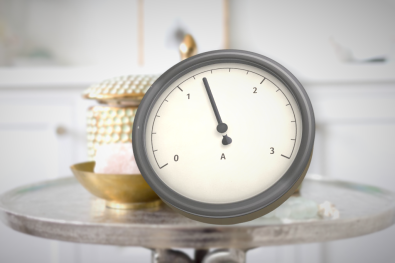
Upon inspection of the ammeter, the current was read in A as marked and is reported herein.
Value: 1.3 A
